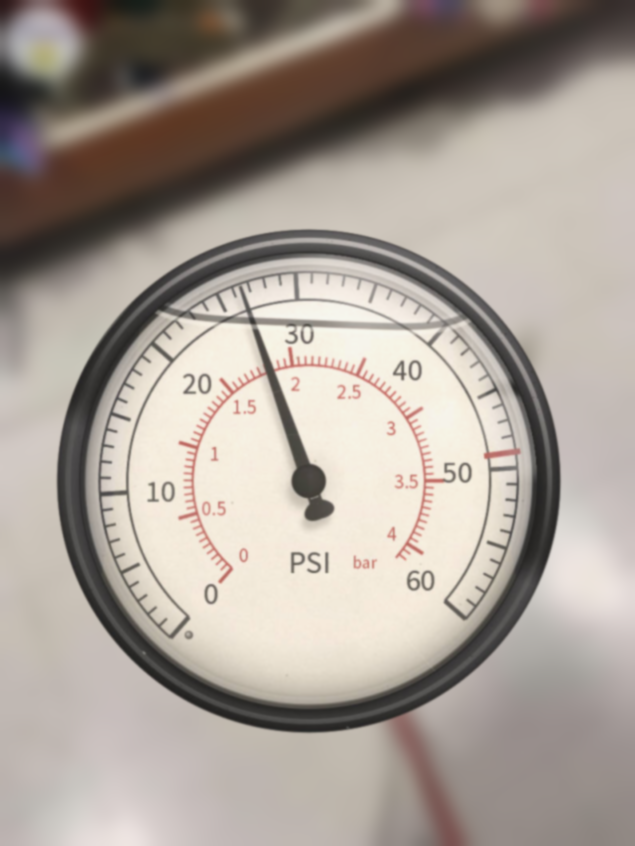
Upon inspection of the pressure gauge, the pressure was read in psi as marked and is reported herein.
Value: 26.5 psi
